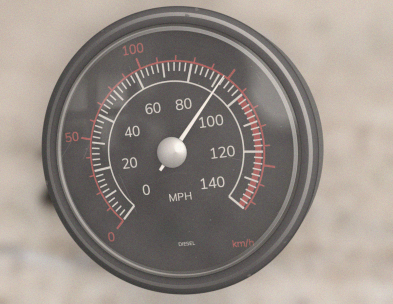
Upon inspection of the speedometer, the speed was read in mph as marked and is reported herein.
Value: 92 mph
